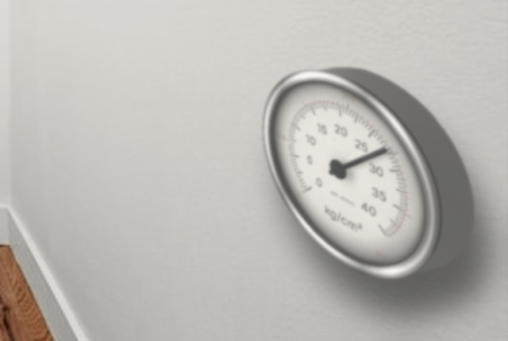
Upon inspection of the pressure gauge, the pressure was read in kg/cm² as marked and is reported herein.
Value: 27.5 kg/cm²
